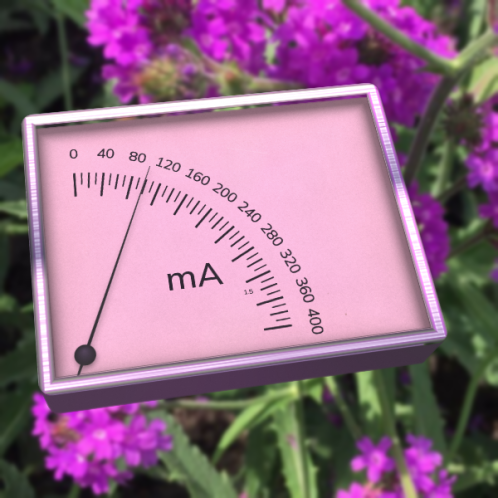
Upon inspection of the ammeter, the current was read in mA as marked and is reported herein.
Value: 100 mA
